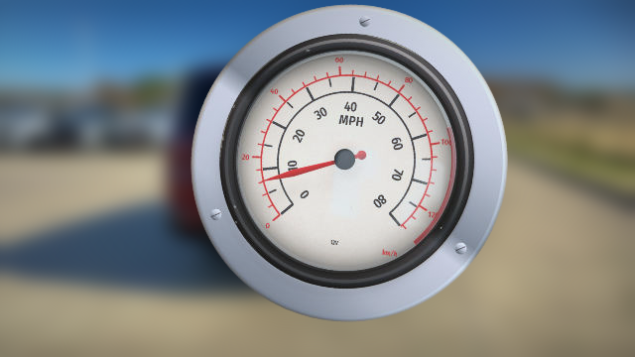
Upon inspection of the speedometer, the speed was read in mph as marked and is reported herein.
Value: 7.5 mph
